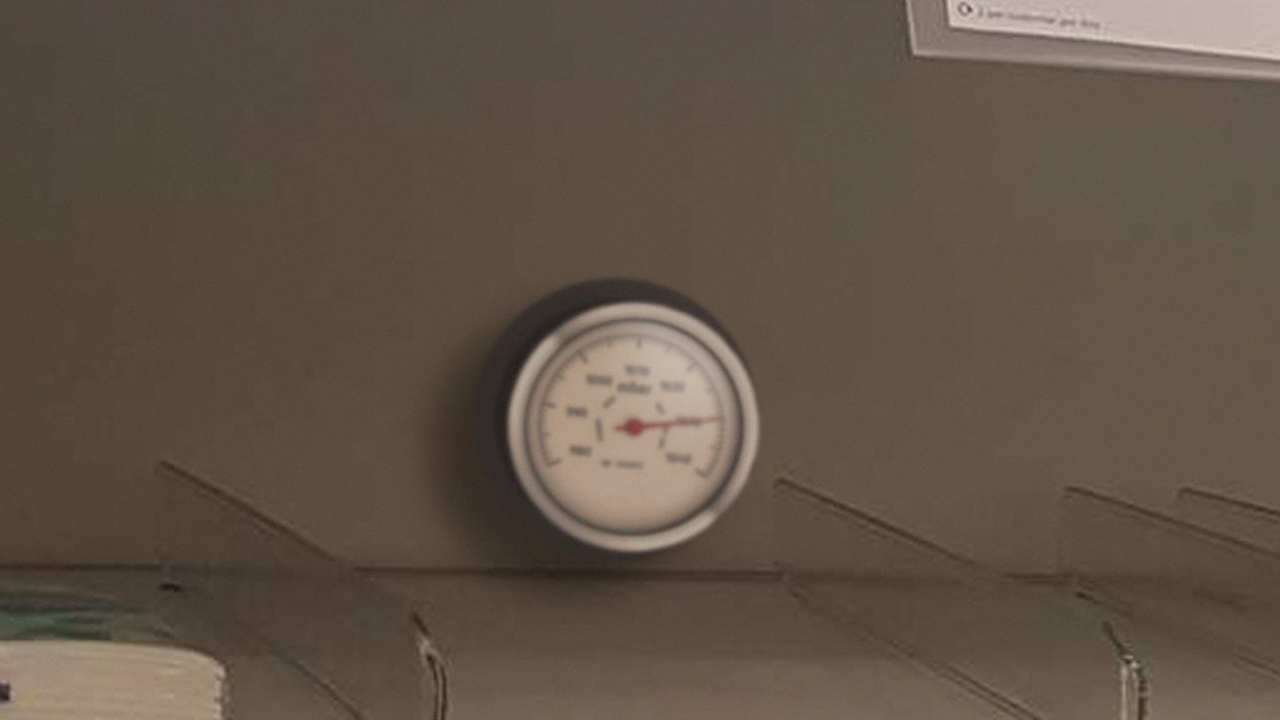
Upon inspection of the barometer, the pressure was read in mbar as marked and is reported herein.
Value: 1030 mbar
